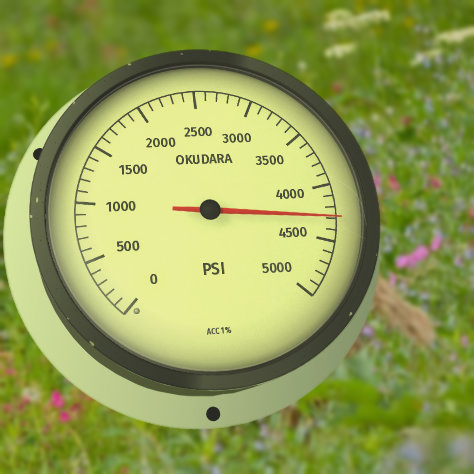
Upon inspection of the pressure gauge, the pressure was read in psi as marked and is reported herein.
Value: 4300 psi
